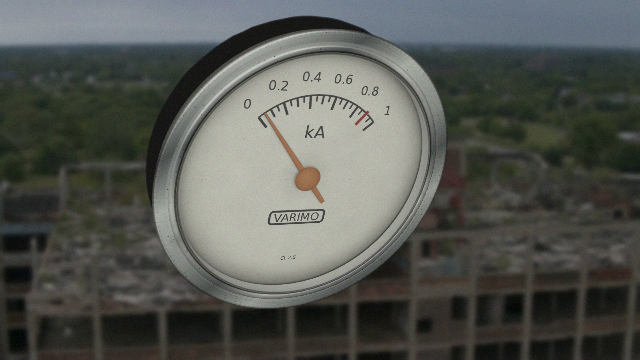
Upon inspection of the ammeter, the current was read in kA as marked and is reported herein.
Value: 0.05 kA
